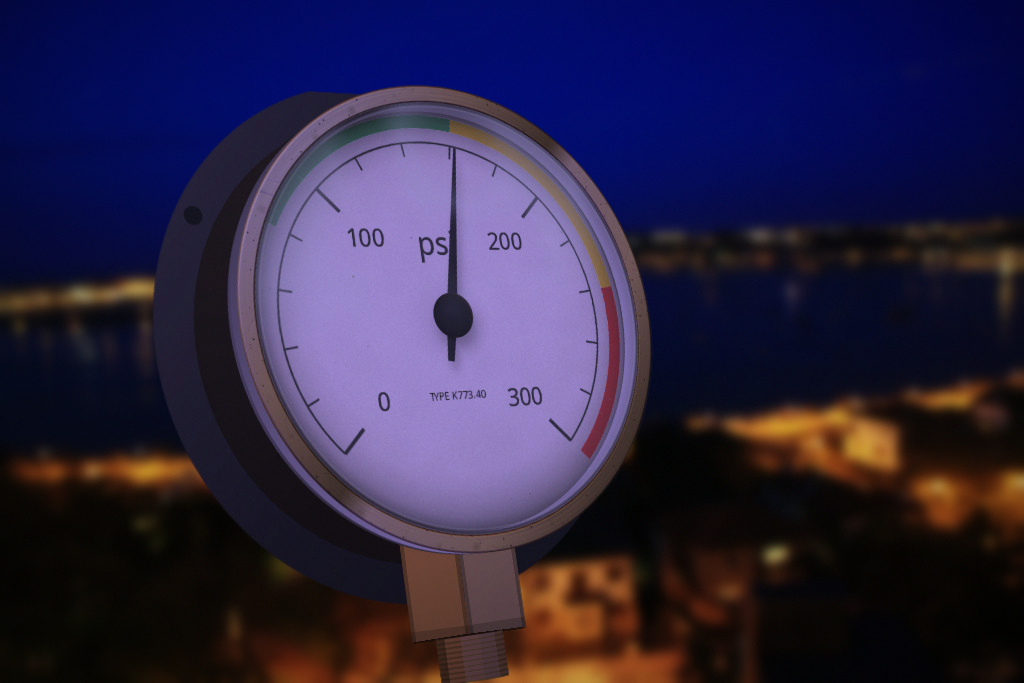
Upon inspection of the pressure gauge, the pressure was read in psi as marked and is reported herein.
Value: 160 psi
